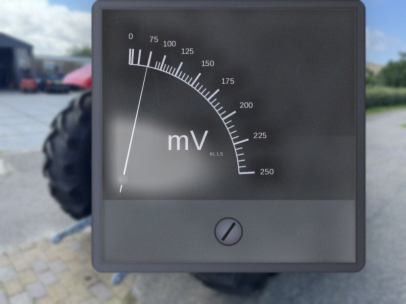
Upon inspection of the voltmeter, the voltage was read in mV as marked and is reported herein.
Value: 75 mV
